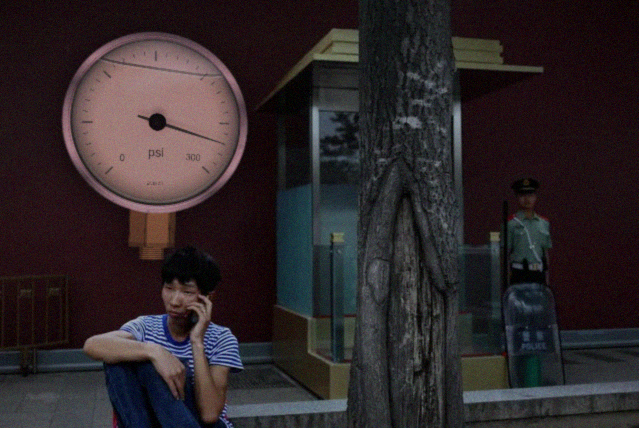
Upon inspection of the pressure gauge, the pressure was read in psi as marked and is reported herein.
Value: 270 psi
